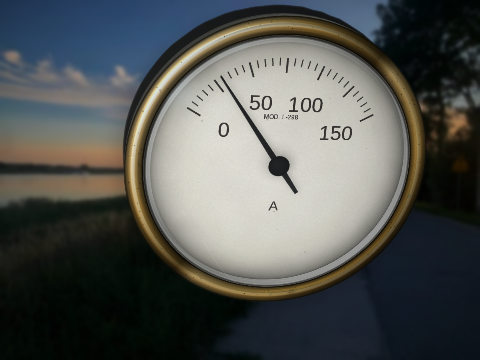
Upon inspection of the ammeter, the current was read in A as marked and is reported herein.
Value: 30 A
